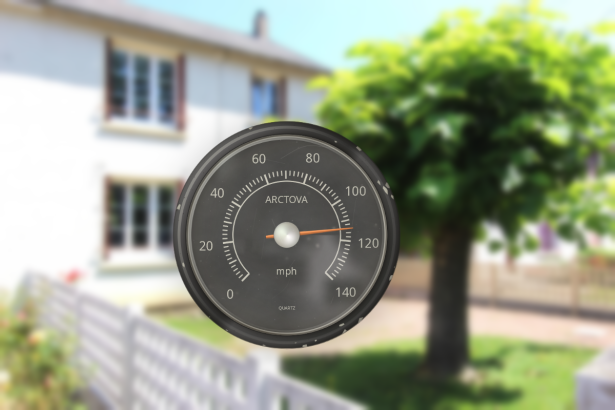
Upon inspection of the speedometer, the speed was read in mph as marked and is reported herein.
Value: 114 mph
